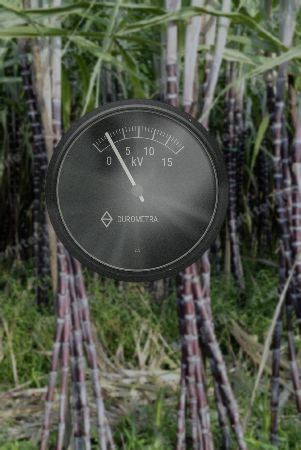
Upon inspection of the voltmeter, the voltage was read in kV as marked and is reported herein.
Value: 2.5 kV
